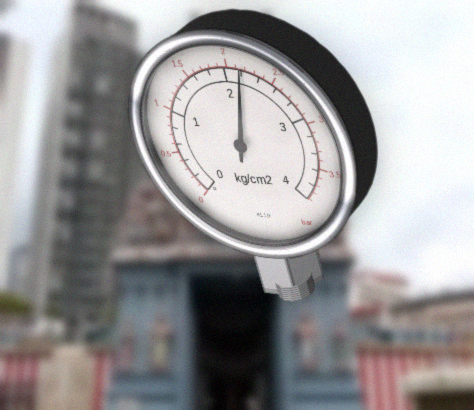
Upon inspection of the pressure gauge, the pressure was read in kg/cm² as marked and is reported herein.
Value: 2.2 kg/cm²
